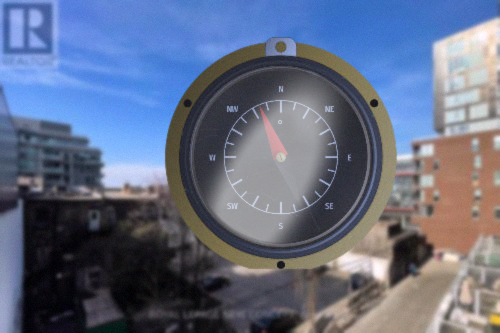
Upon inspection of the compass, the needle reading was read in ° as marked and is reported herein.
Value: 337.5 °
